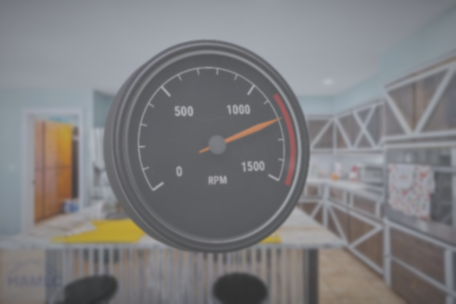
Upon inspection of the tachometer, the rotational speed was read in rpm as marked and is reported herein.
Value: 1200 rpm
